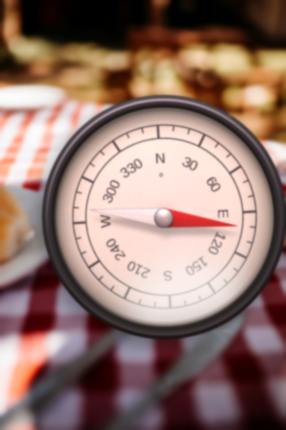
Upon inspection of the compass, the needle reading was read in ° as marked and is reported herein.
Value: 100 °
